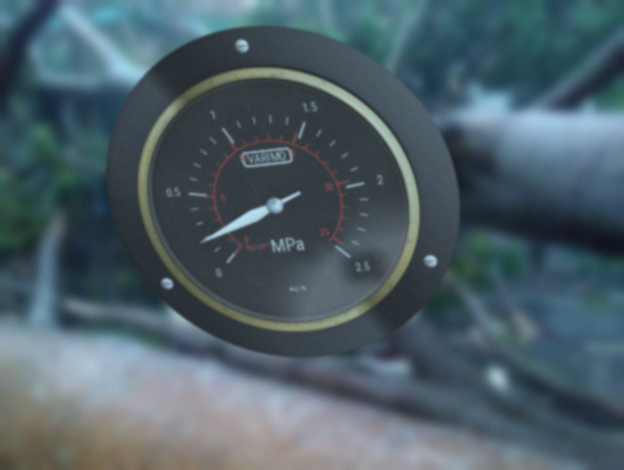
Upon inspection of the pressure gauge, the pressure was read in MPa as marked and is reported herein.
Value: 0.2 MPa
